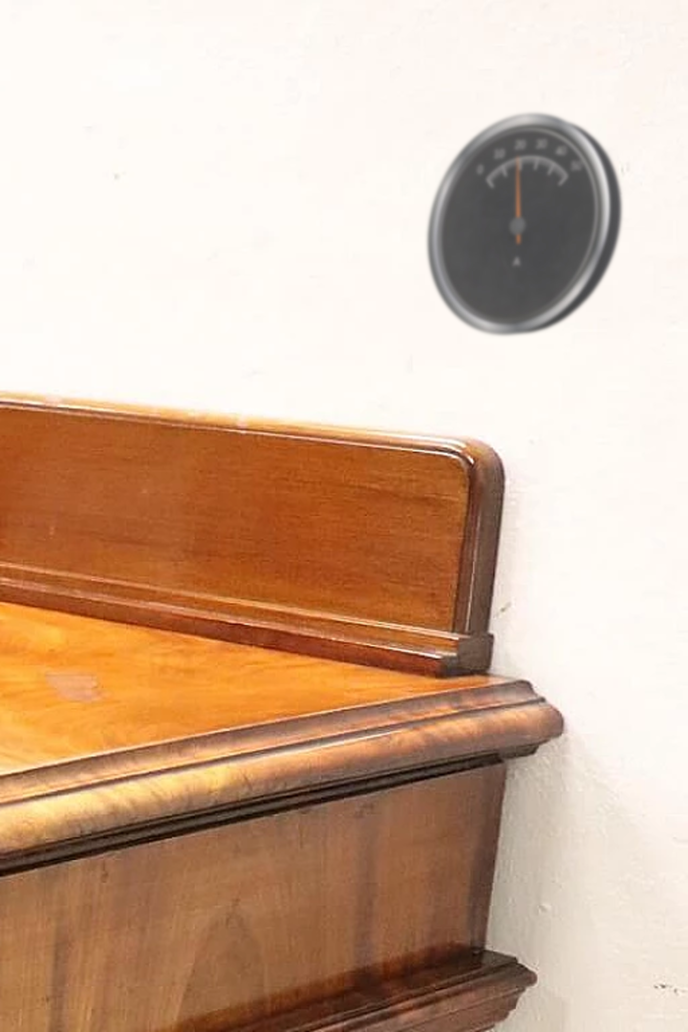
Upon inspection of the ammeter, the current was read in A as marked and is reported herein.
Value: 20 A
